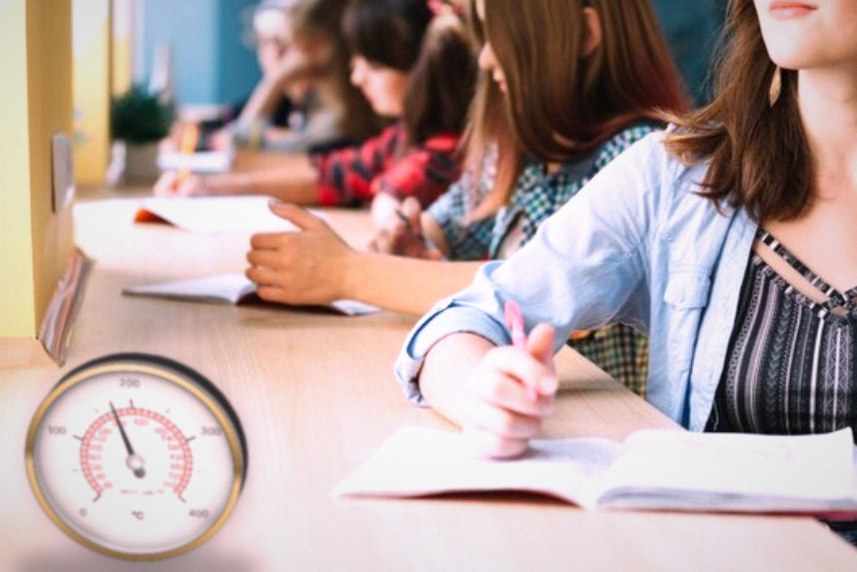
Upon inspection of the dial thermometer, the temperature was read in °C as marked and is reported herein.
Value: 175 °C
